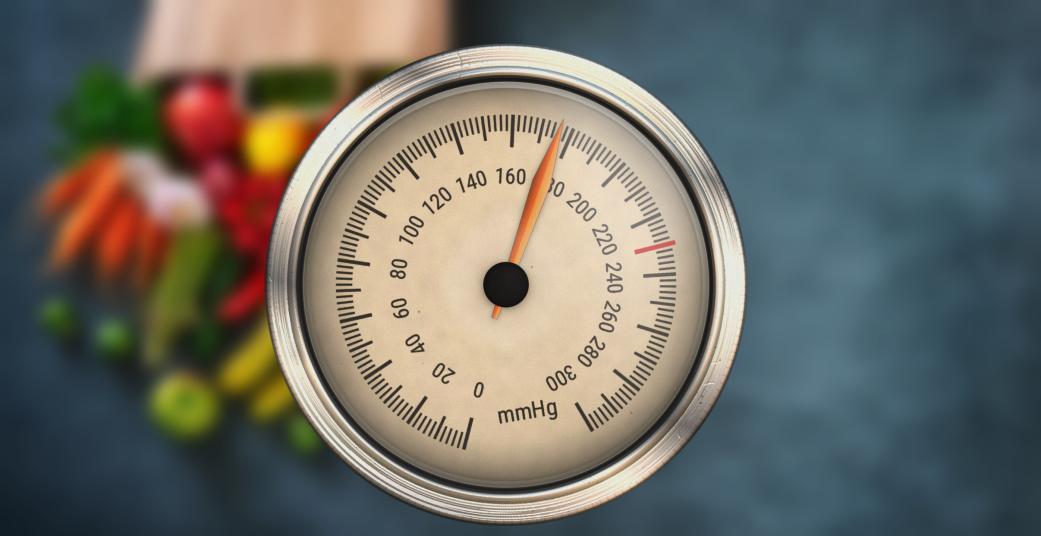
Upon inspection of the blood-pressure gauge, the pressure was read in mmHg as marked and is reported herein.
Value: 176 mmHg
